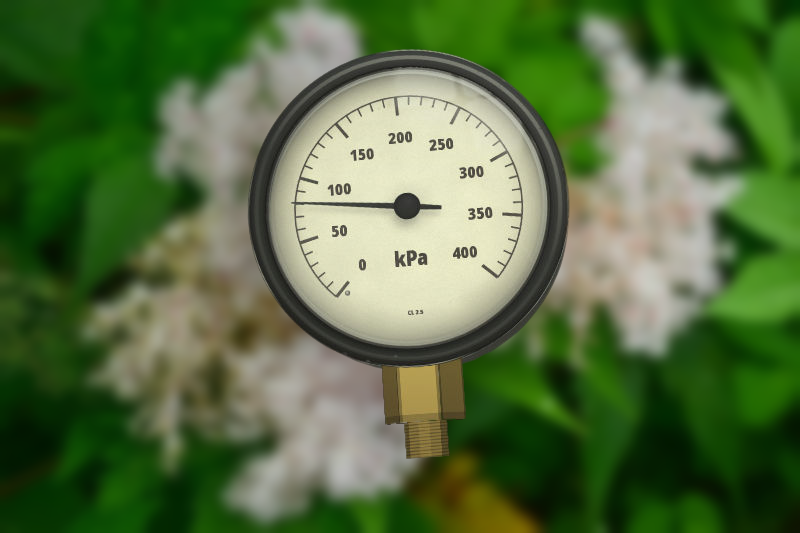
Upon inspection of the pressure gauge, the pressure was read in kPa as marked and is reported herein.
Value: 80 kPa
